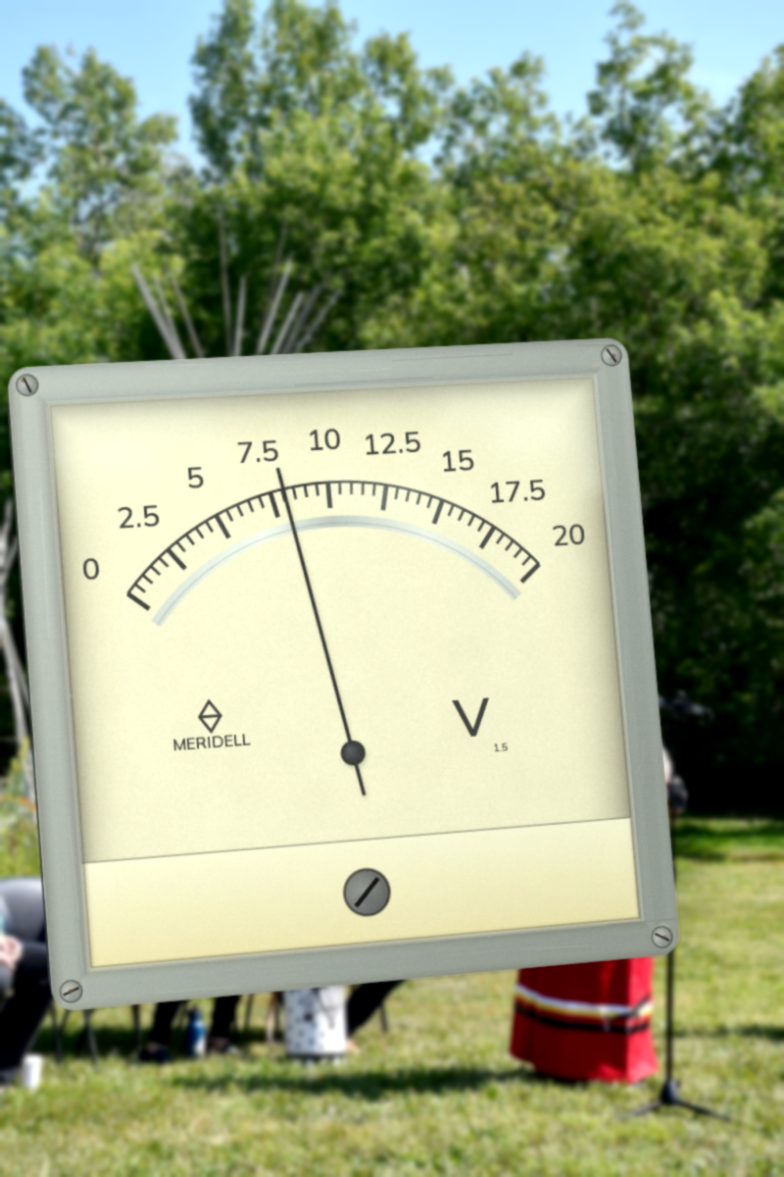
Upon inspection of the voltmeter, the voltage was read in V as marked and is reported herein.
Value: 8 V
